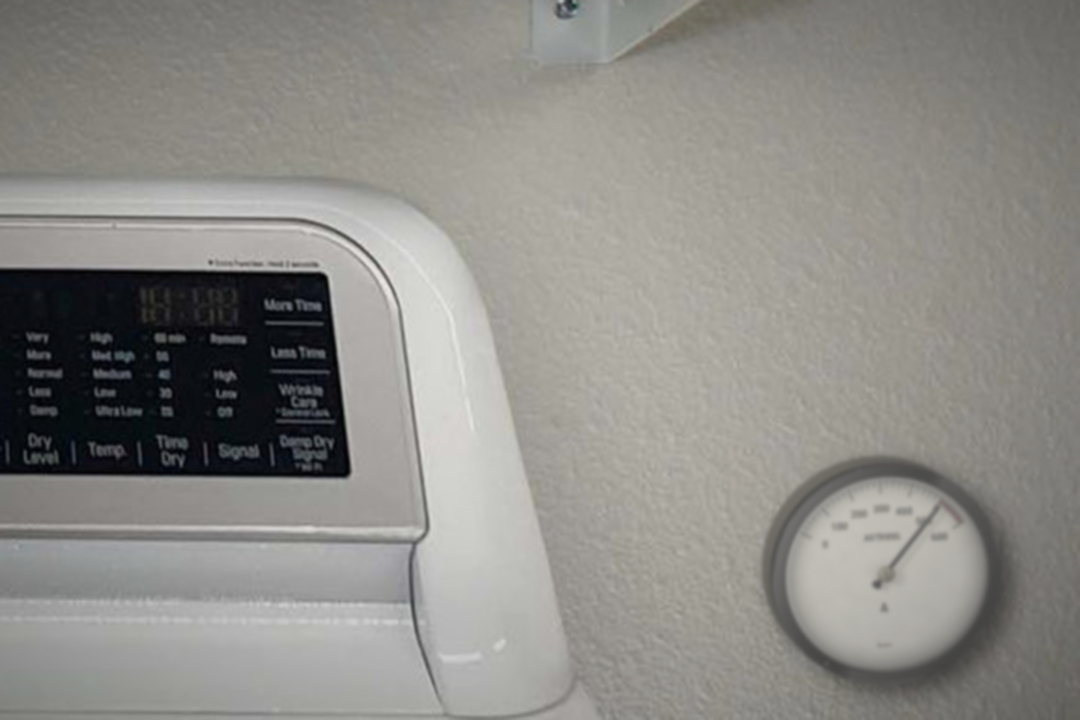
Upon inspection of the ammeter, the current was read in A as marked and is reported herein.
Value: 500 A
